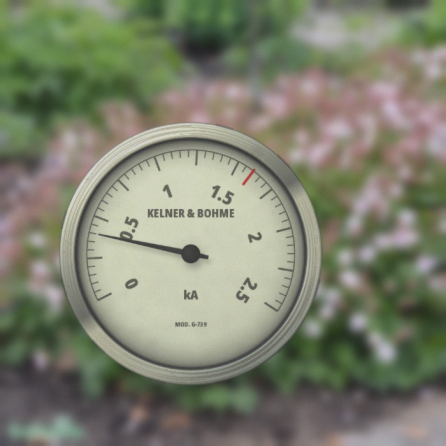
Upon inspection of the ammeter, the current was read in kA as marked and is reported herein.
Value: 0.4 kA
